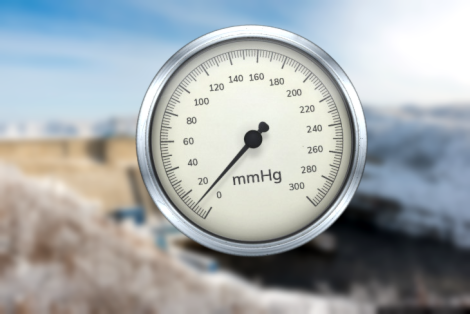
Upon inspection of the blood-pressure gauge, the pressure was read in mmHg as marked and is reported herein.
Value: 10 mmHg
